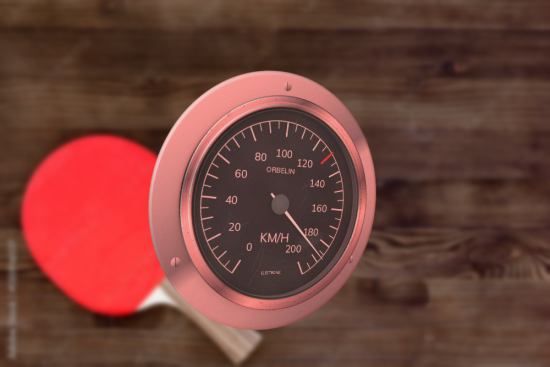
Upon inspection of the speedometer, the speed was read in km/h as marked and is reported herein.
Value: 187.5 km/h
